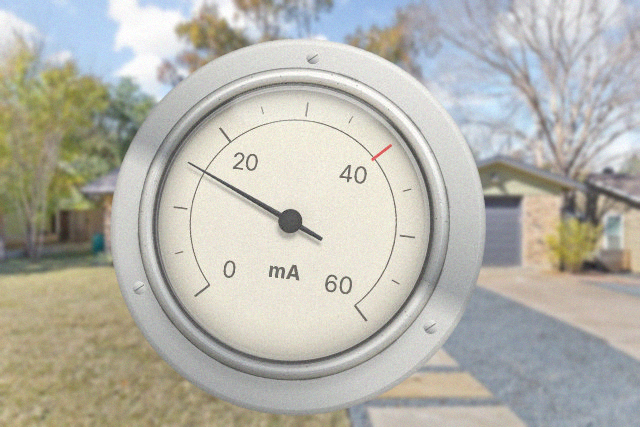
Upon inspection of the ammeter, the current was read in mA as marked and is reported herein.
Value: 15 mA
